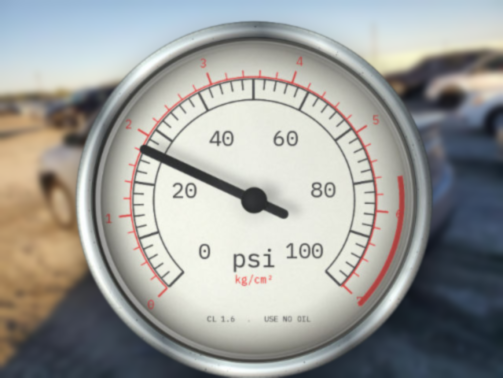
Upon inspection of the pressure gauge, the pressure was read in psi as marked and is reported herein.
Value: 26 psi
